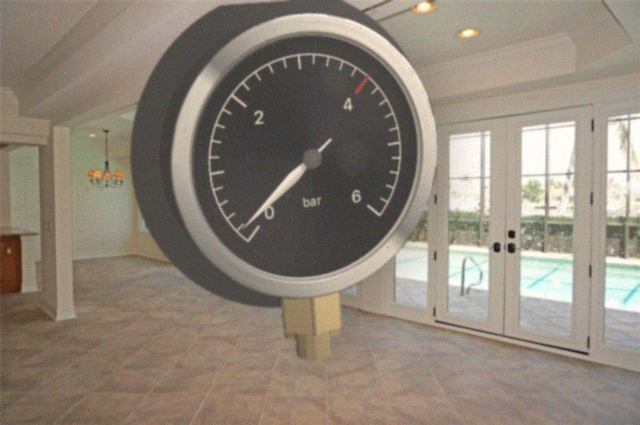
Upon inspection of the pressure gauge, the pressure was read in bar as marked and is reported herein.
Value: 0.2 bar
